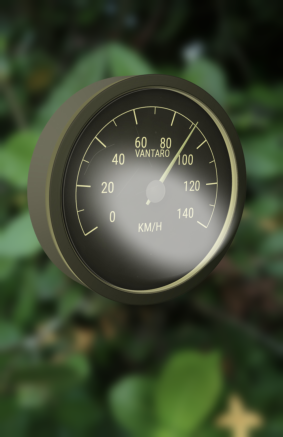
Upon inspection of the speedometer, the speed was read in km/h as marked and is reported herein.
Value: 90 km/h
